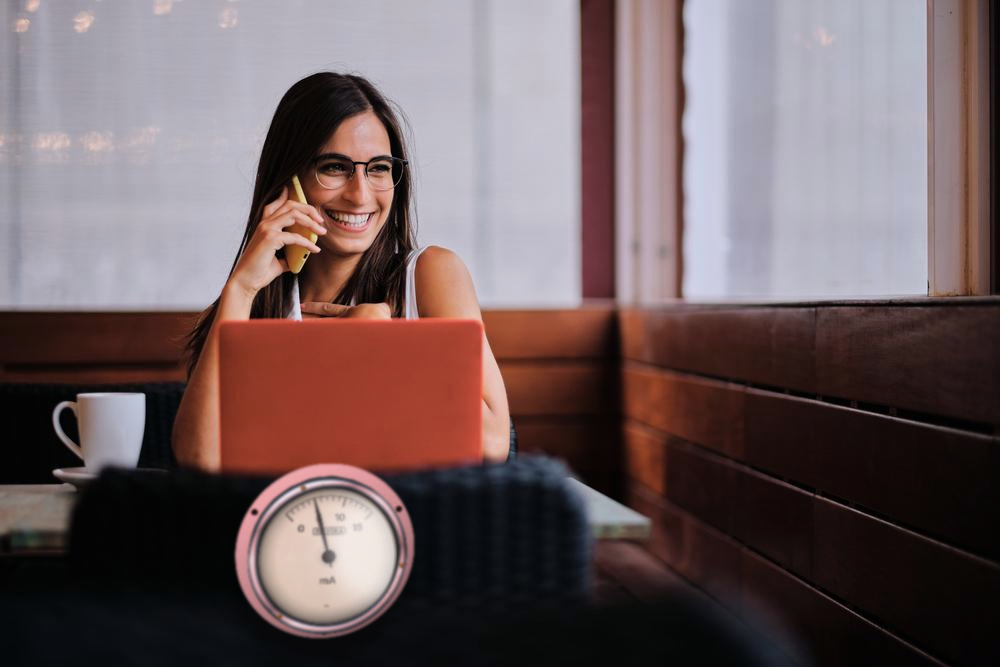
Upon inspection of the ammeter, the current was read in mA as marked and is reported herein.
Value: 5 mA
